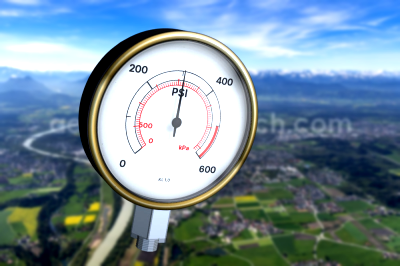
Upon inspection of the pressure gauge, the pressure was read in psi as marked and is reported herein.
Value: 300 psi
